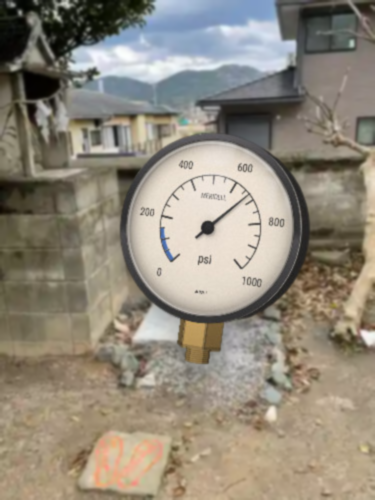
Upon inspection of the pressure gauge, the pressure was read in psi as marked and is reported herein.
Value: 675 psi
